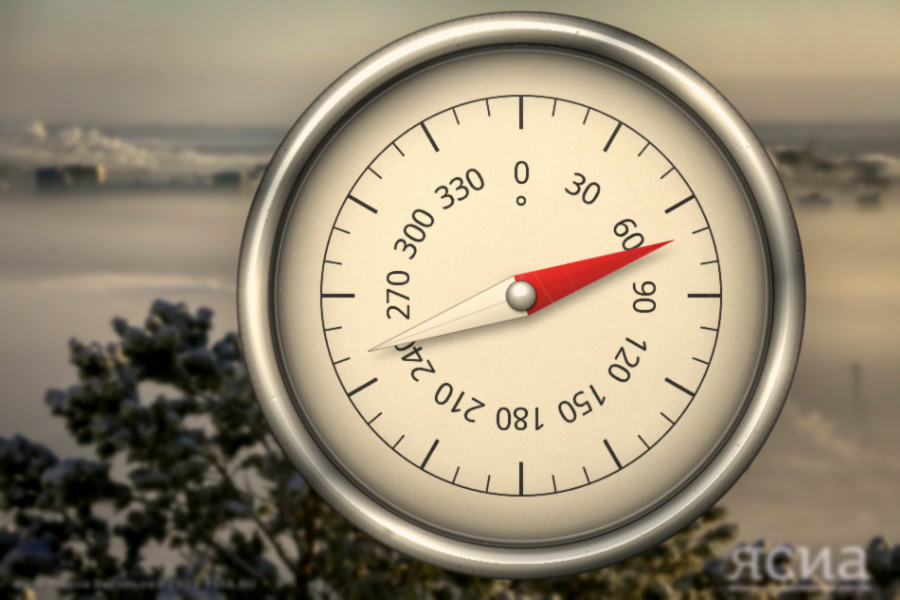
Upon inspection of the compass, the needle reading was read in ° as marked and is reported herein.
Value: 70 °
